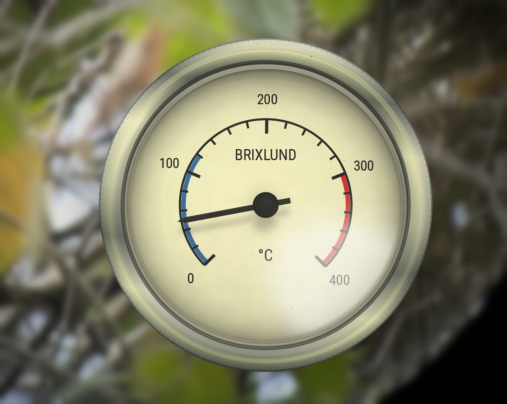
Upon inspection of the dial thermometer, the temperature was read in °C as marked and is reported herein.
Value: 50 °C
